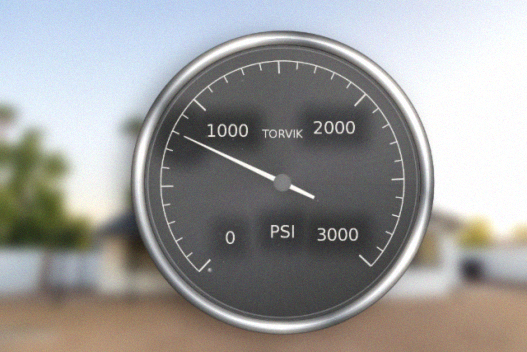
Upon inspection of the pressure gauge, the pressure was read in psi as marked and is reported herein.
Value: 800 psi
